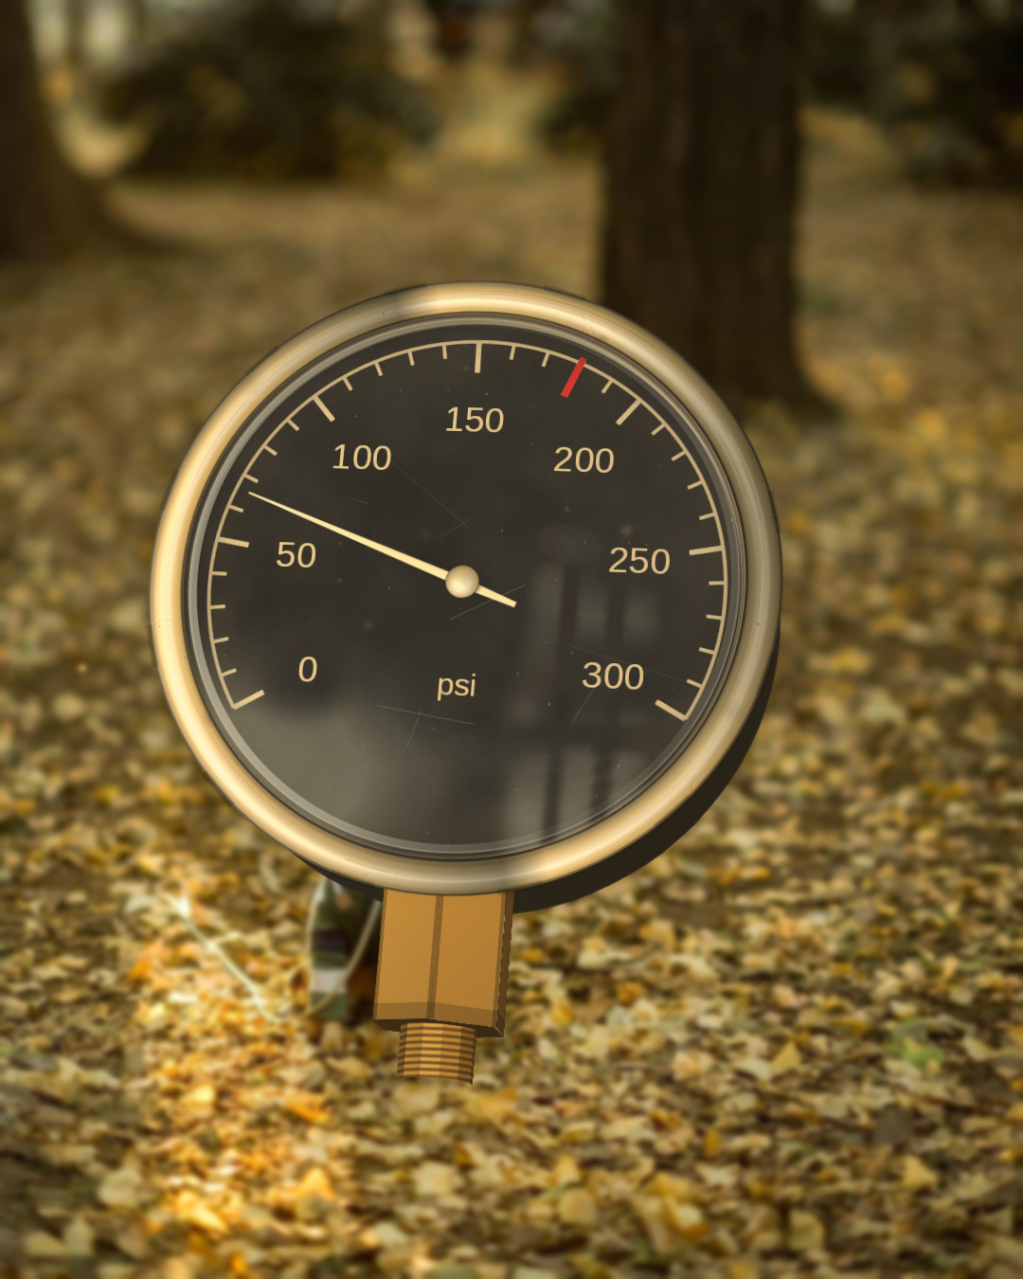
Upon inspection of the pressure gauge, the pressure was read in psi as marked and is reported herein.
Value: 65 psi
